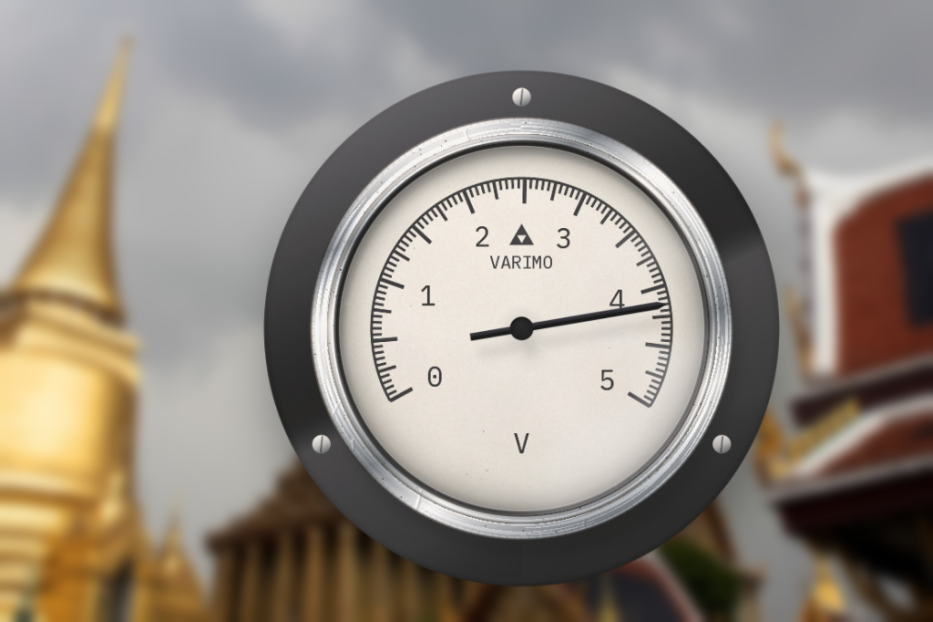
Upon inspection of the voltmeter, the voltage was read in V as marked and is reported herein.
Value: 4.15 V
